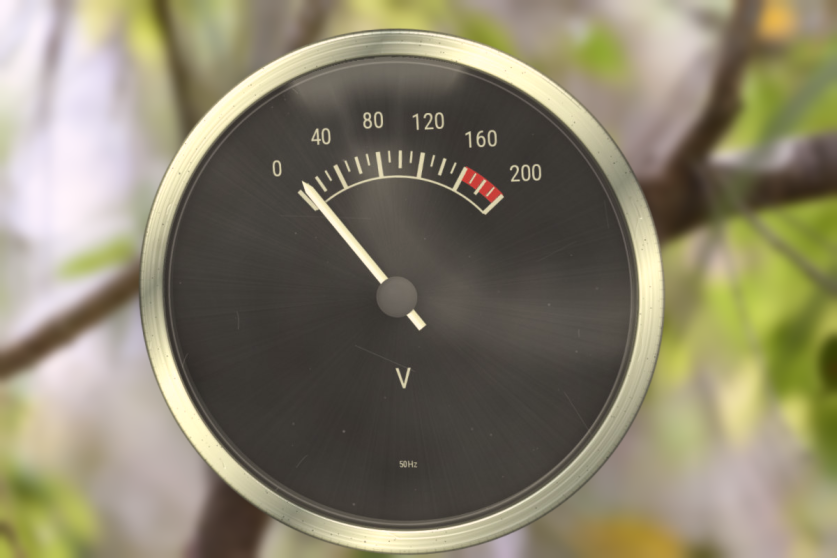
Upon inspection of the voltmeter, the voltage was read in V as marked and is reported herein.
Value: 10 V
